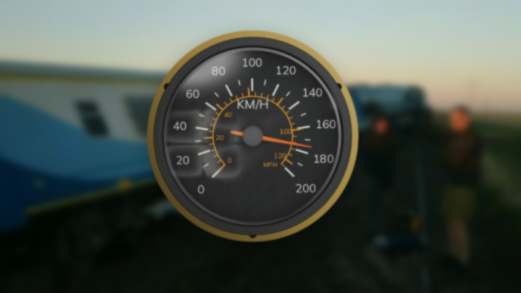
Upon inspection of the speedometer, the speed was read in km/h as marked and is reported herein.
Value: 175 km/h
